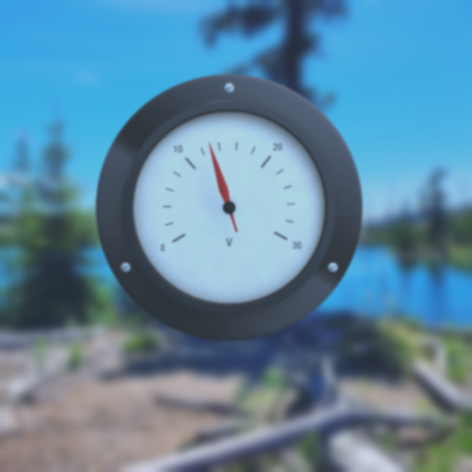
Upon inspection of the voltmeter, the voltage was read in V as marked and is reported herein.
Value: 13 V
